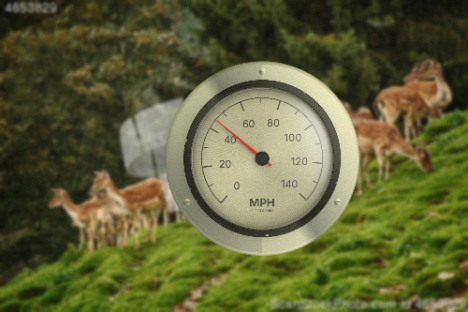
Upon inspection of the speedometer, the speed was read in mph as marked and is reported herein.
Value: 45 mph
